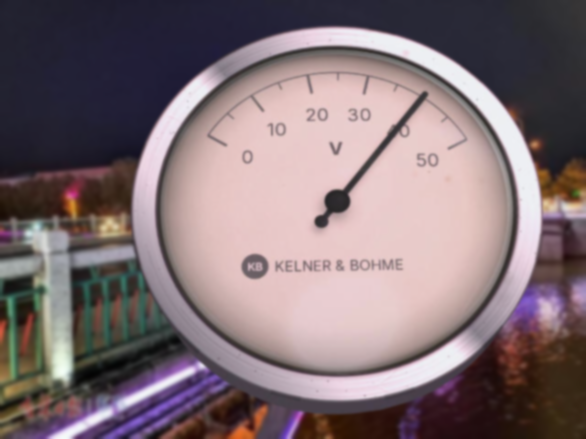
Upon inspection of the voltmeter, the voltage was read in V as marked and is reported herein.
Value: 40 V
